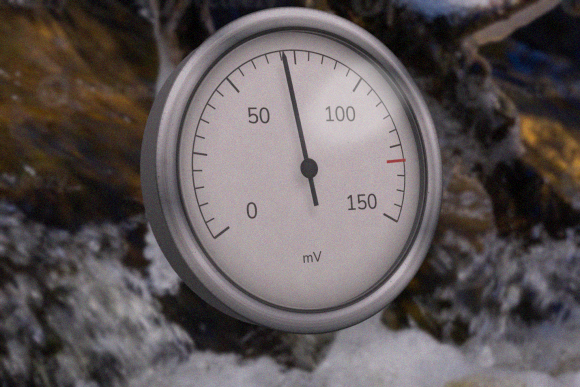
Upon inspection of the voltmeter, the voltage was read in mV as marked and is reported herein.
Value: 70 mV
